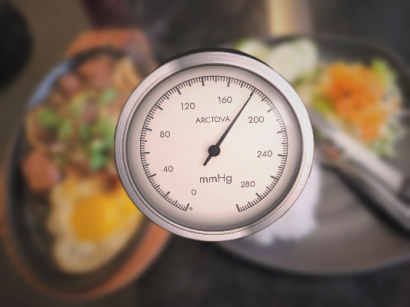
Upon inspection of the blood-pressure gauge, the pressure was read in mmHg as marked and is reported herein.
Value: 180 mmHg
